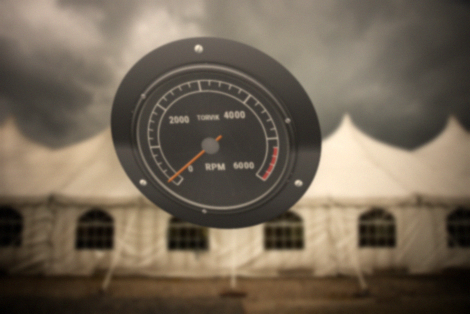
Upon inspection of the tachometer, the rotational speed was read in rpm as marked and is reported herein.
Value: 200 rpm
